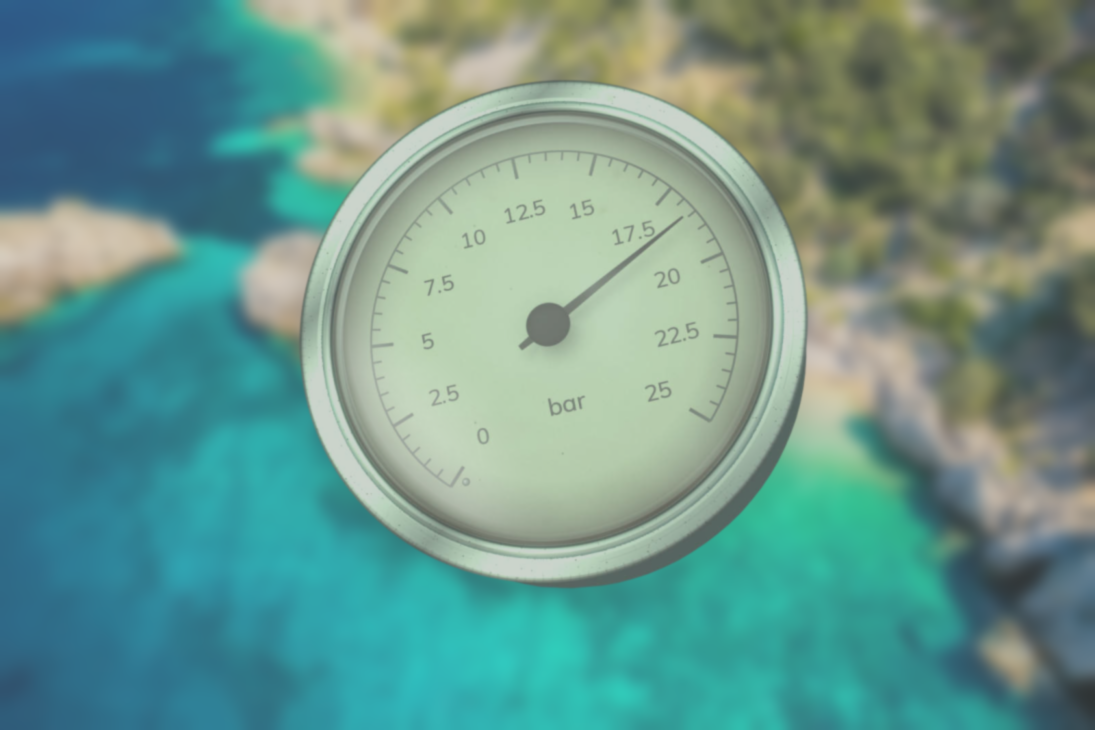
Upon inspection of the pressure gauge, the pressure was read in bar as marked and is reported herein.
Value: 18.5 bar
